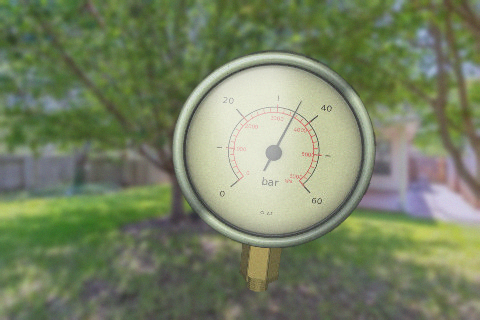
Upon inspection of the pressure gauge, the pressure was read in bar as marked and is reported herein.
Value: 35 bar
